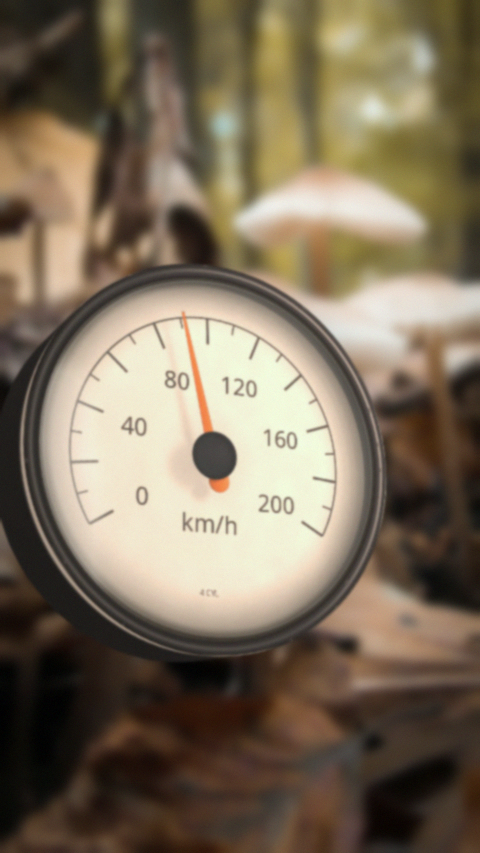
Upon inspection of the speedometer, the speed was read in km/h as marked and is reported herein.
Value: 90 km/h
